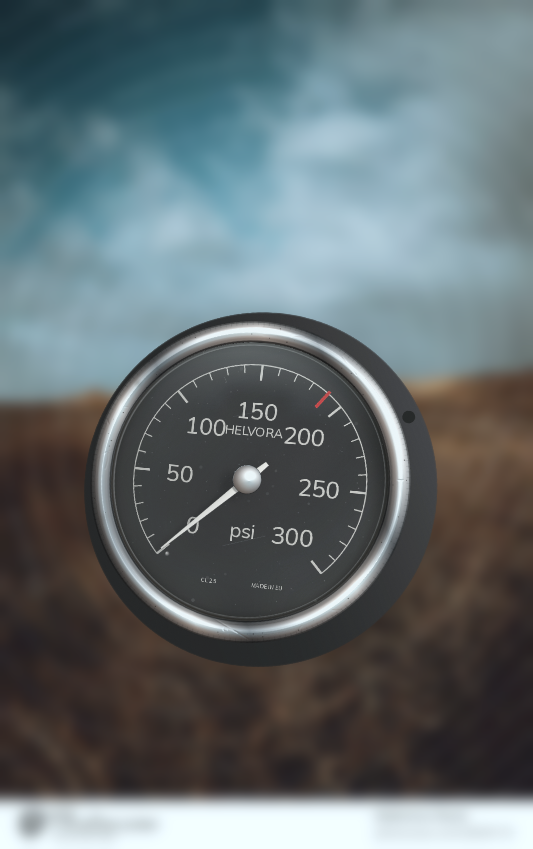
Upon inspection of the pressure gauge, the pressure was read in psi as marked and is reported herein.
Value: 0 psi
